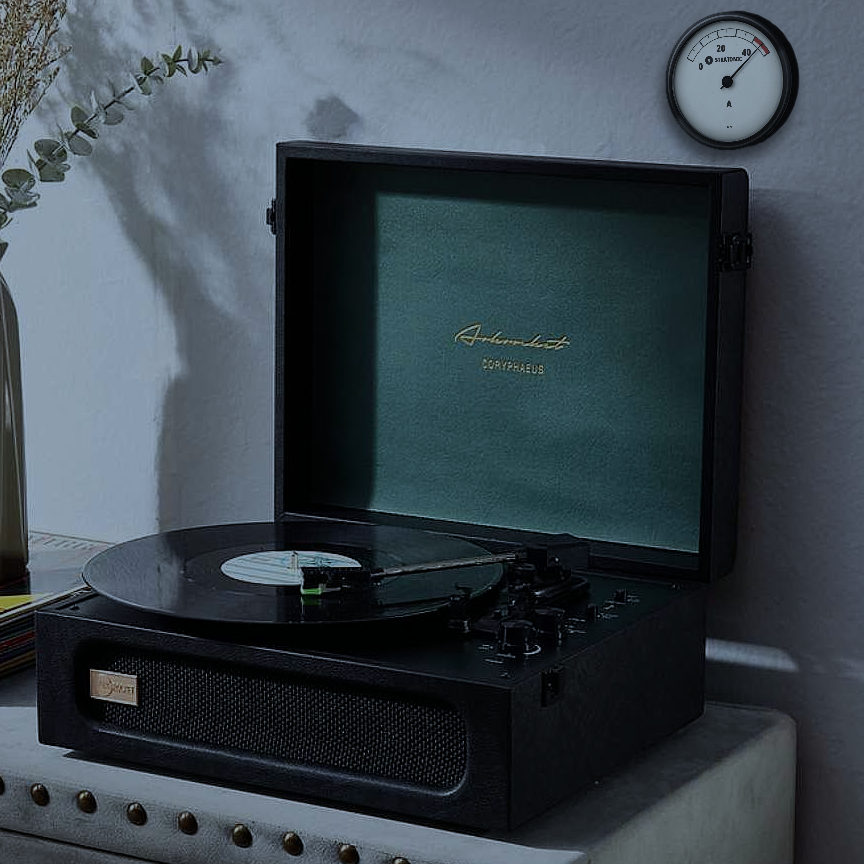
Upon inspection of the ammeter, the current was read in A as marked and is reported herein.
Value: 45 A
